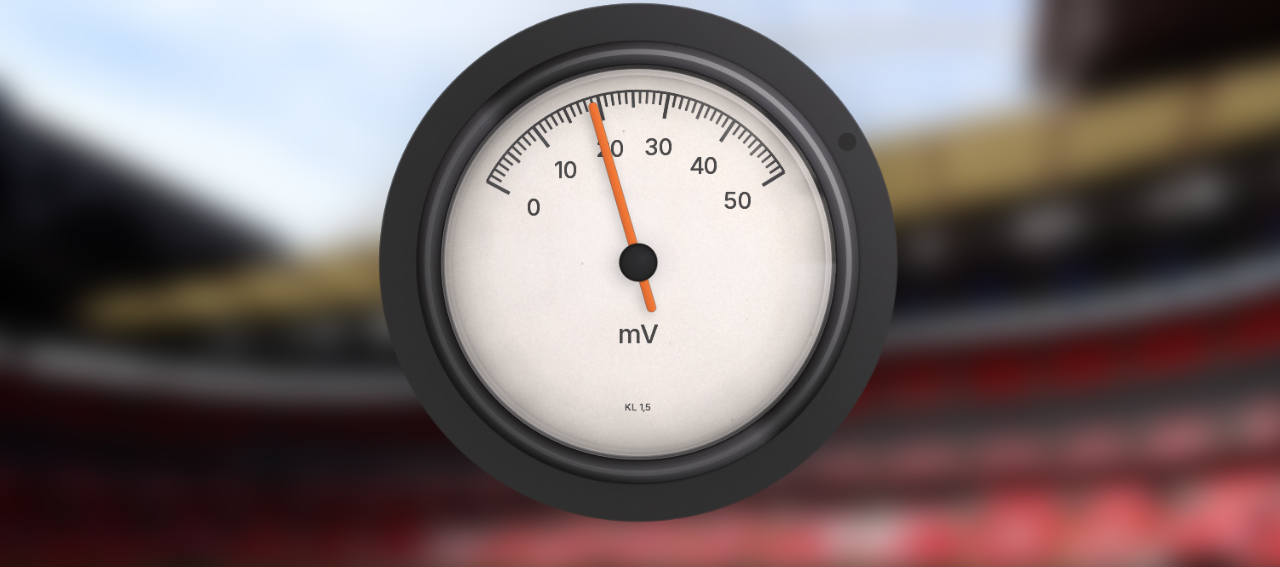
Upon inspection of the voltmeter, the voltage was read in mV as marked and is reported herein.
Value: 19 mV
